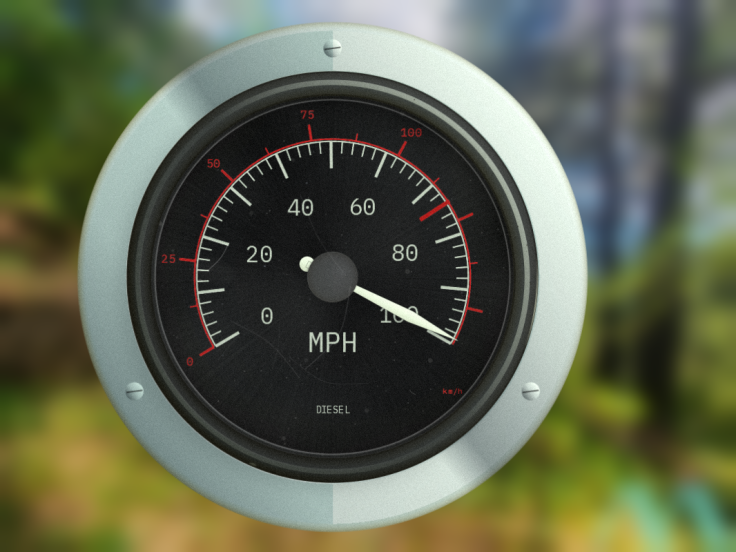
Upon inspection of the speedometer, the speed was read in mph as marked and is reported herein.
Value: 99 mph
